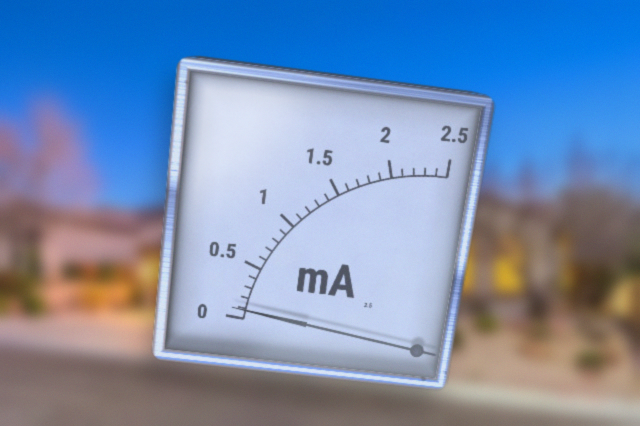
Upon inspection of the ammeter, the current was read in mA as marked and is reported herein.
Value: 0.1 mA
